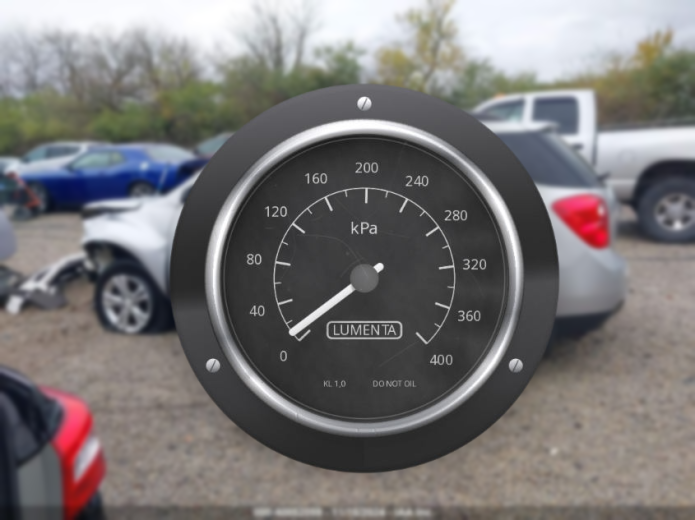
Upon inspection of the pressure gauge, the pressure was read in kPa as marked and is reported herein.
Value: 10 kPa
